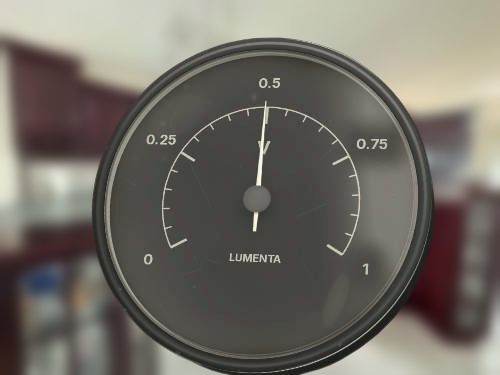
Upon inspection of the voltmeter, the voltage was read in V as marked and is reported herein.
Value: 0.5 V
